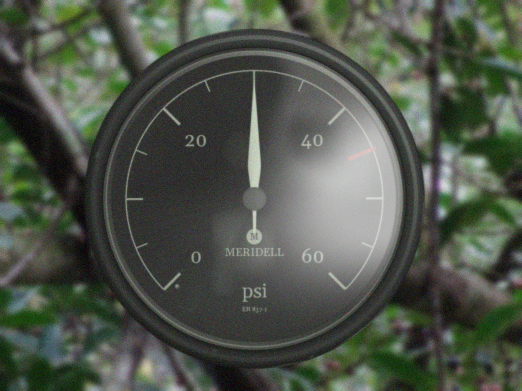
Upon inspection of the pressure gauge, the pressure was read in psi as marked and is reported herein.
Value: 30 psi
